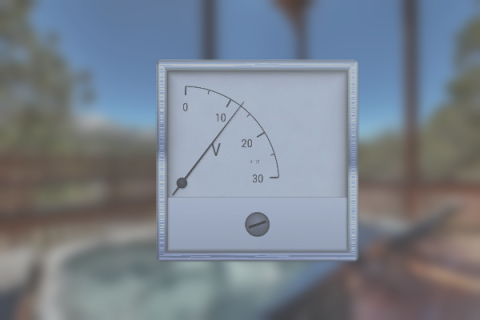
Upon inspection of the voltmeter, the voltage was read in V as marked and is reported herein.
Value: 12.5 V
